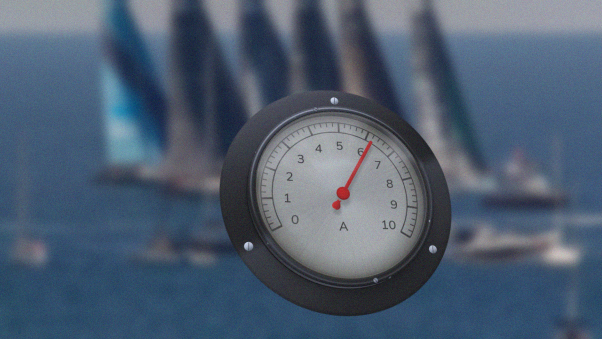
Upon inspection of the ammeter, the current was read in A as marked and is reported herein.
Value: 6.2 A
